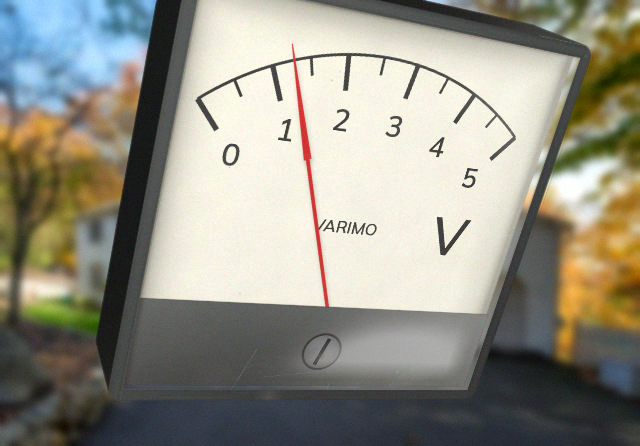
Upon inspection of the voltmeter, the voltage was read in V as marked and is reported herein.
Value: 1.25 V
